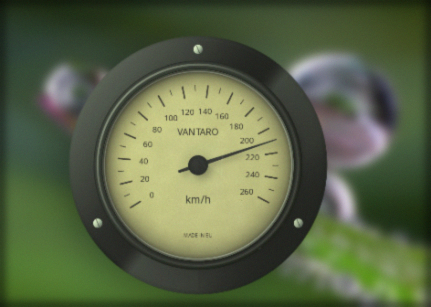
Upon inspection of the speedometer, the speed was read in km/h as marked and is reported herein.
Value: 210 km/h
